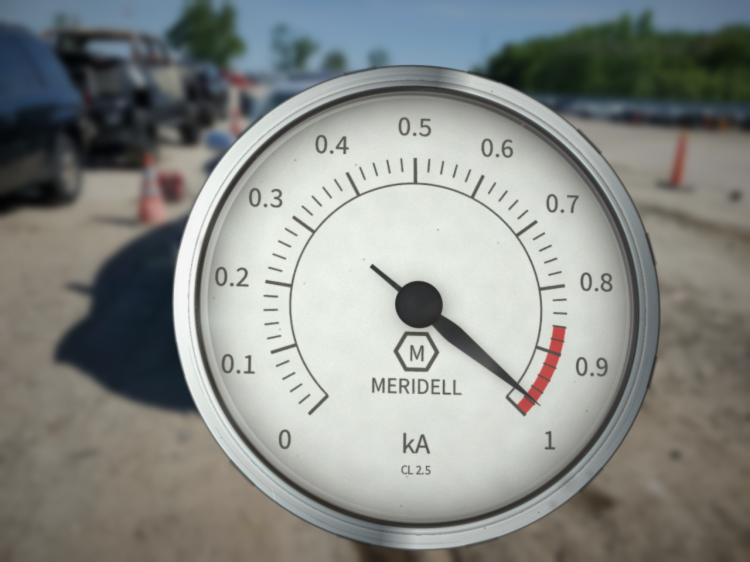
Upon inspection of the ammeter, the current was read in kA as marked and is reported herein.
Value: 0.98 kA
